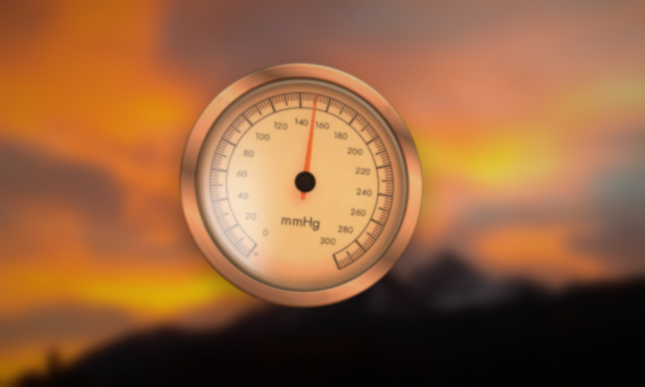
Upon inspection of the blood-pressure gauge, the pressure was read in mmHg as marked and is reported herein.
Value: 150 mmHg
